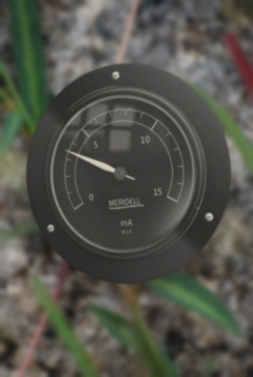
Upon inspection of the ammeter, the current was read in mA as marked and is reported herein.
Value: 3.5 mA
